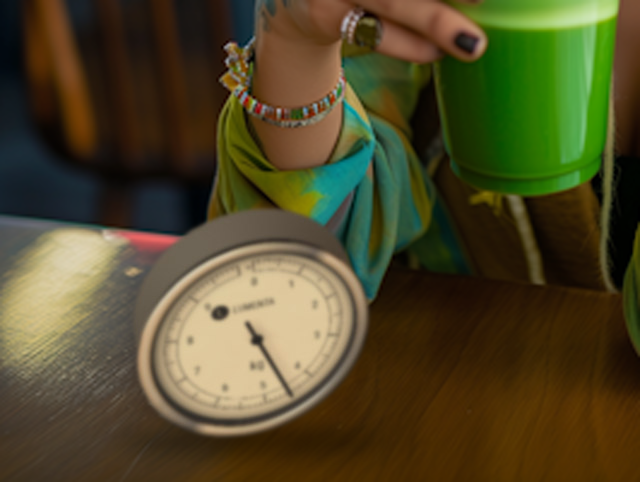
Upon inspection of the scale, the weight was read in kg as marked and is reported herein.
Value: 4.5 kg
